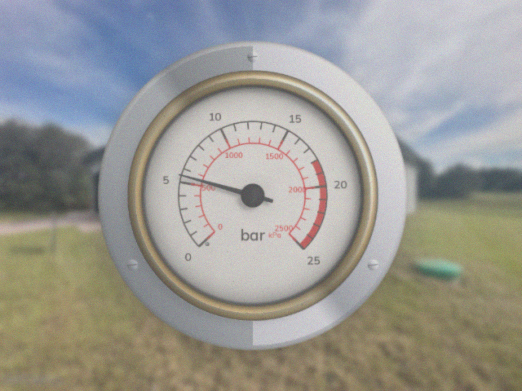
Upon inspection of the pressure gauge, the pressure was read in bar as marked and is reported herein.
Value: 5.5 bar
